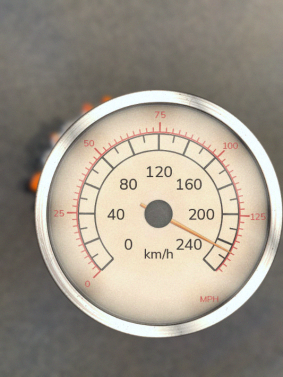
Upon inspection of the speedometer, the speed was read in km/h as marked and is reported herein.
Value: 225 km/h
